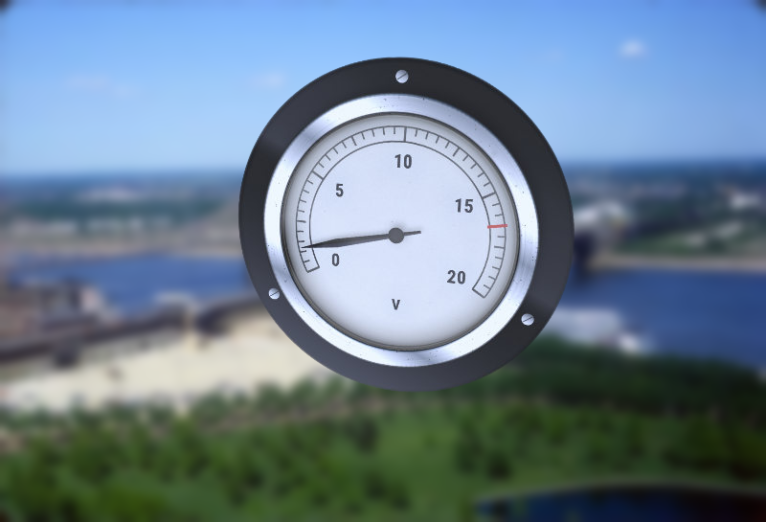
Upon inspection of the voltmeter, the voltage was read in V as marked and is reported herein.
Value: 1.25 V
